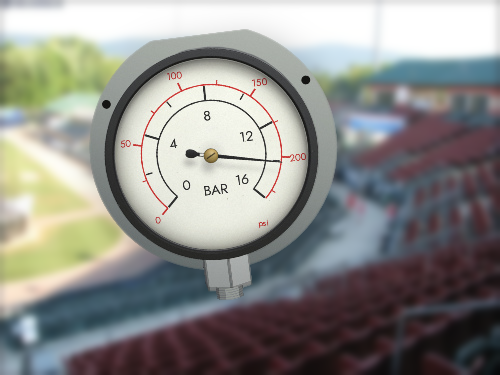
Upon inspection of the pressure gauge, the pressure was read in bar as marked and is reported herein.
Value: 14 bar
